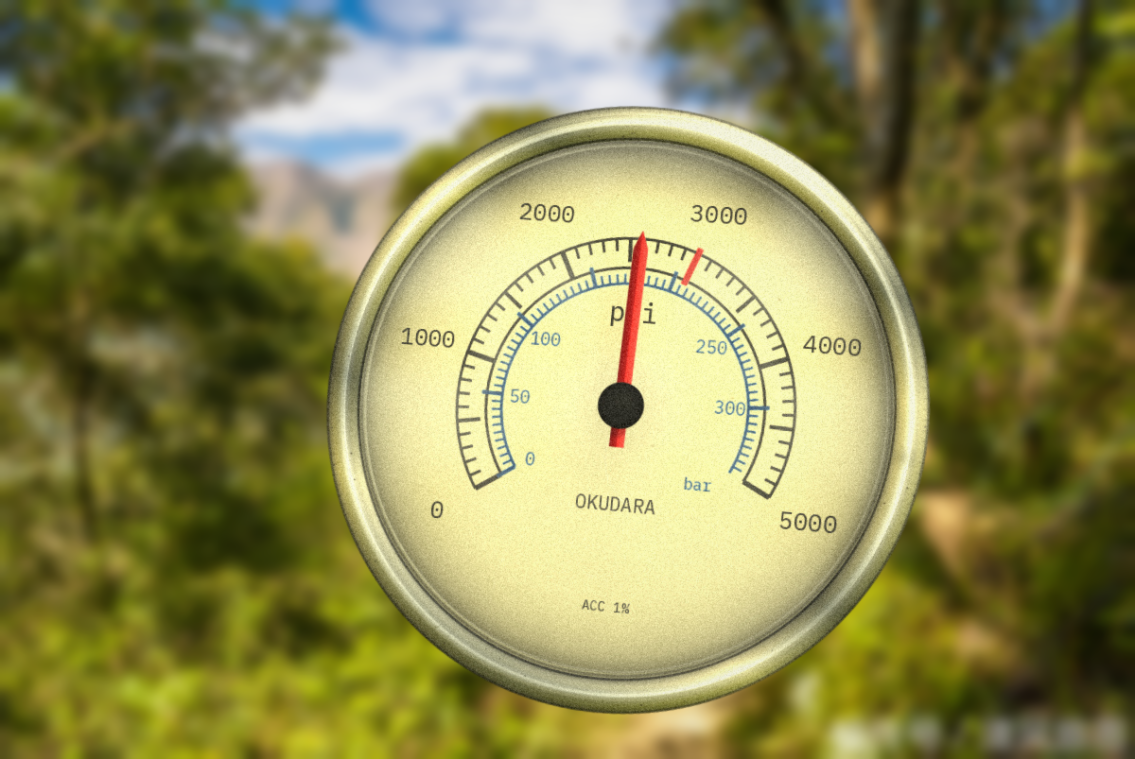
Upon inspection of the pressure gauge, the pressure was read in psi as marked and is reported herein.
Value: 2600 psi
